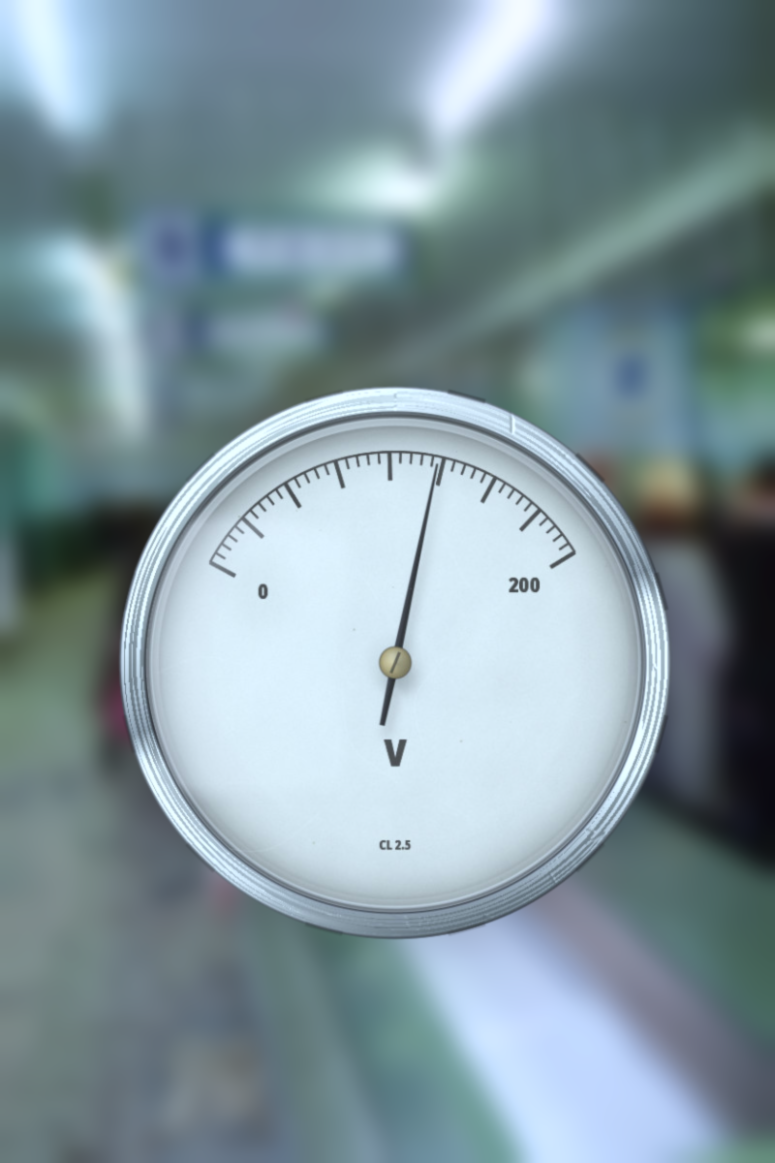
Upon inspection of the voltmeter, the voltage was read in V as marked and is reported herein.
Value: 122.5 V
